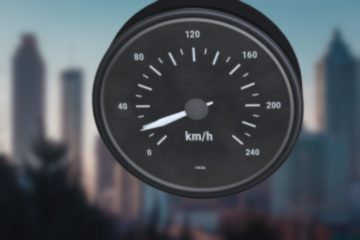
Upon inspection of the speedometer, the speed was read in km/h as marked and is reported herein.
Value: 20 km/h
